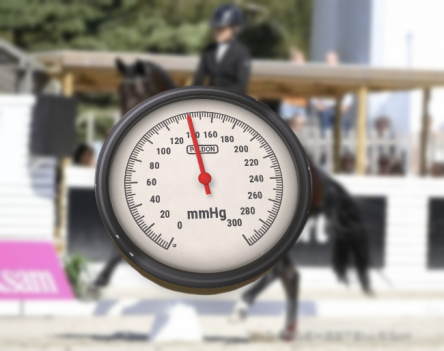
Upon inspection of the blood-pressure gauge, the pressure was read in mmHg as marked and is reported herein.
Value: 140 mmHg
